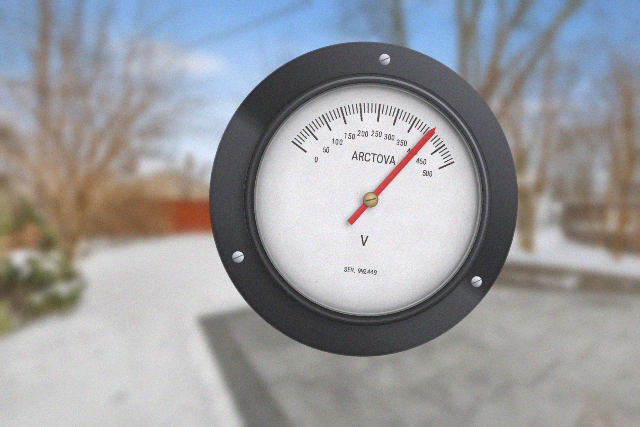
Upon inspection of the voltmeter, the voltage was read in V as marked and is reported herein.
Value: 400 V
